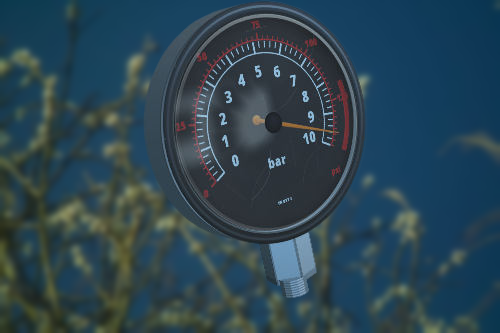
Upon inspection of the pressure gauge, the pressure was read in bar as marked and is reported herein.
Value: 9.6 bar
